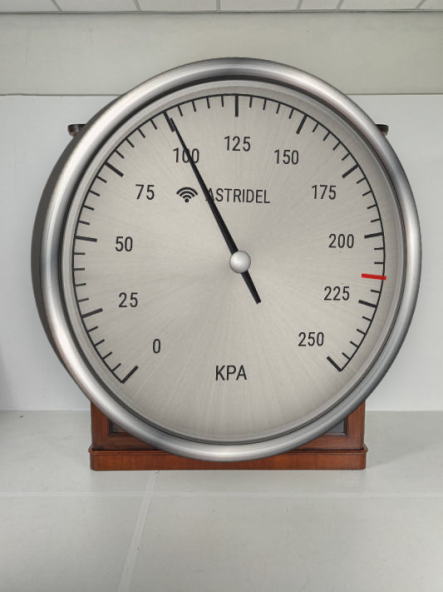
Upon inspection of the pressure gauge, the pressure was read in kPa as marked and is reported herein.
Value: 100 kPa
